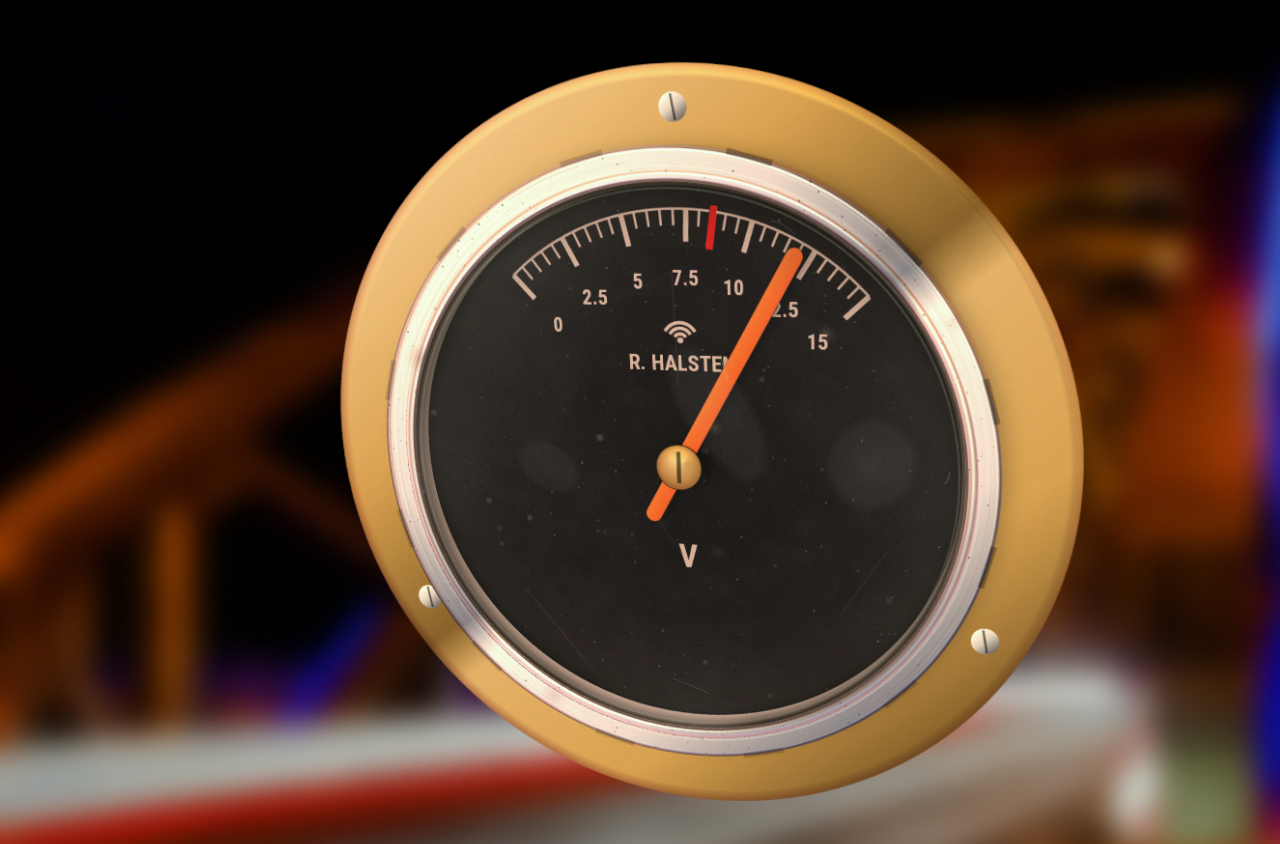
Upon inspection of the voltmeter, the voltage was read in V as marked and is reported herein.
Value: 12 V
